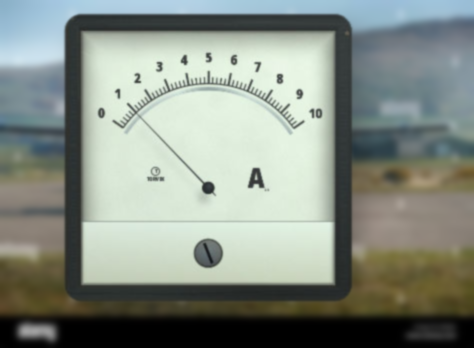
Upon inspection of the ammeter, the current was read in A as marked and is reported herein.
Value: 1 A
